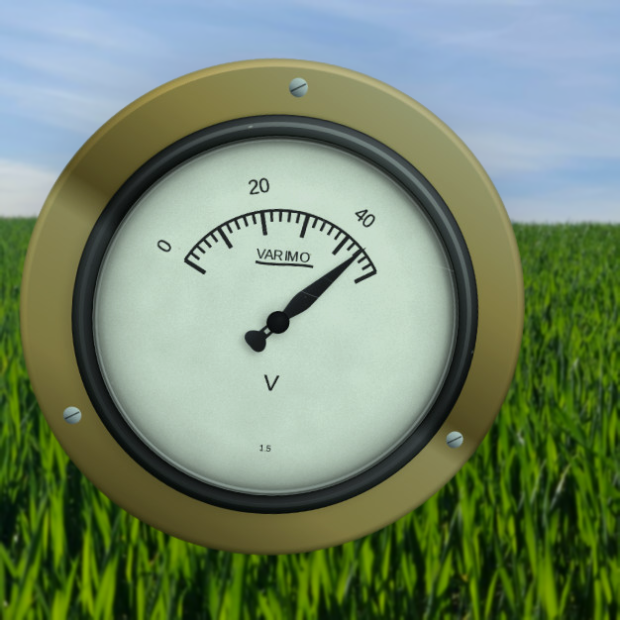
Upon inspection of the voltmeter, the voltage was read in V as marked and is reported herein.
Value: 44 V
